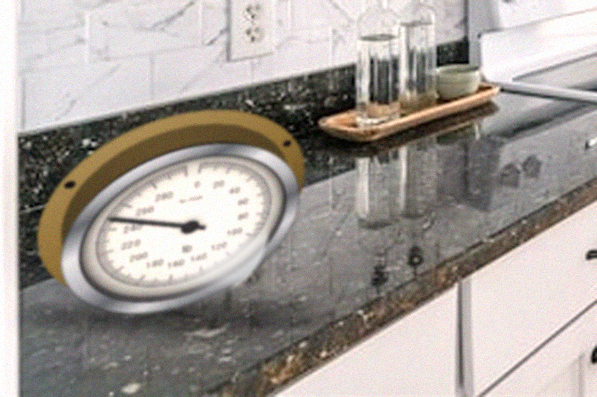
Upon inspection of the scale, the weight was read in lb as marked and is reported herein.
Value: 250 lb
